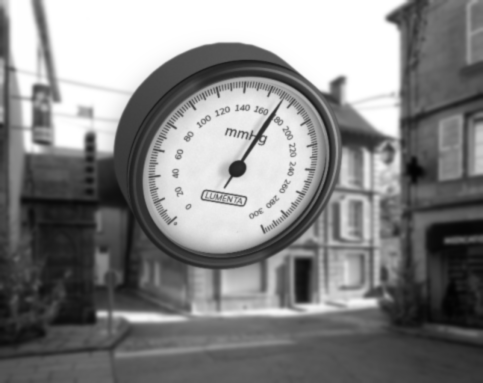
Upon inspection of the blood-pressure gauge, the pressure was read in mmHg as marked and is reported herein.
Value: 170 mmHg
